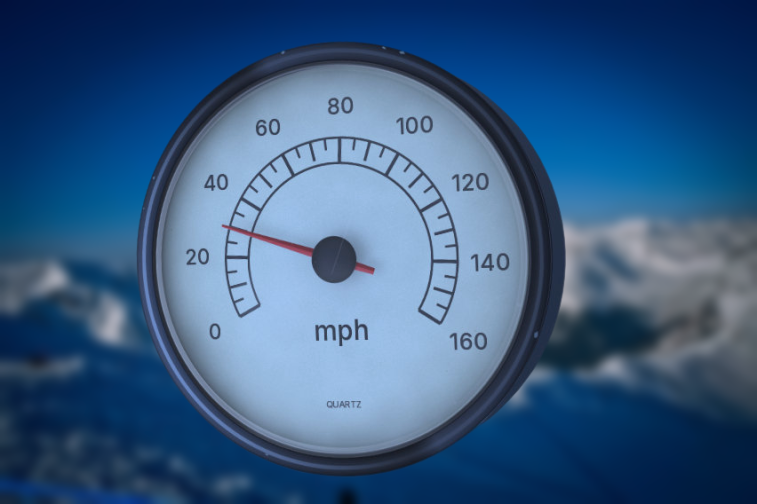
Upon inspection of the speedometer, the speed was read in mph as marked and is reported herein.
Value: 30 mph
